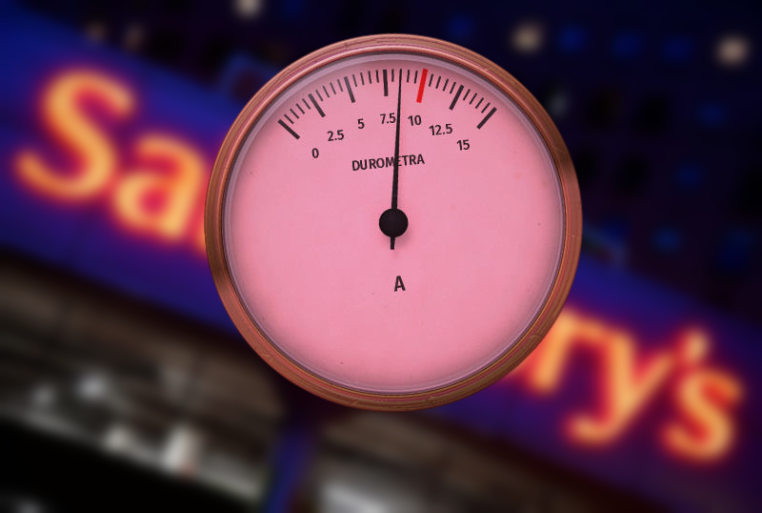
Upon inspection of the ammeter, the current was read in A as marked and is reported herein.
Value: 8.5 A
